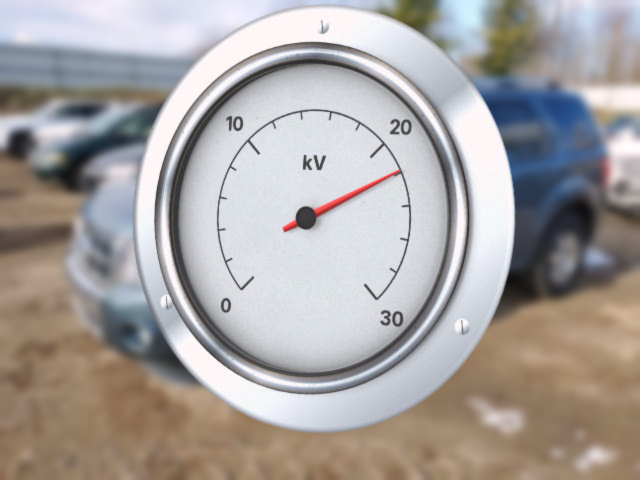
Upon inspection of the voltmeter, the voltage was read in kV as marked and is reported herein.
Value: 22 kV
